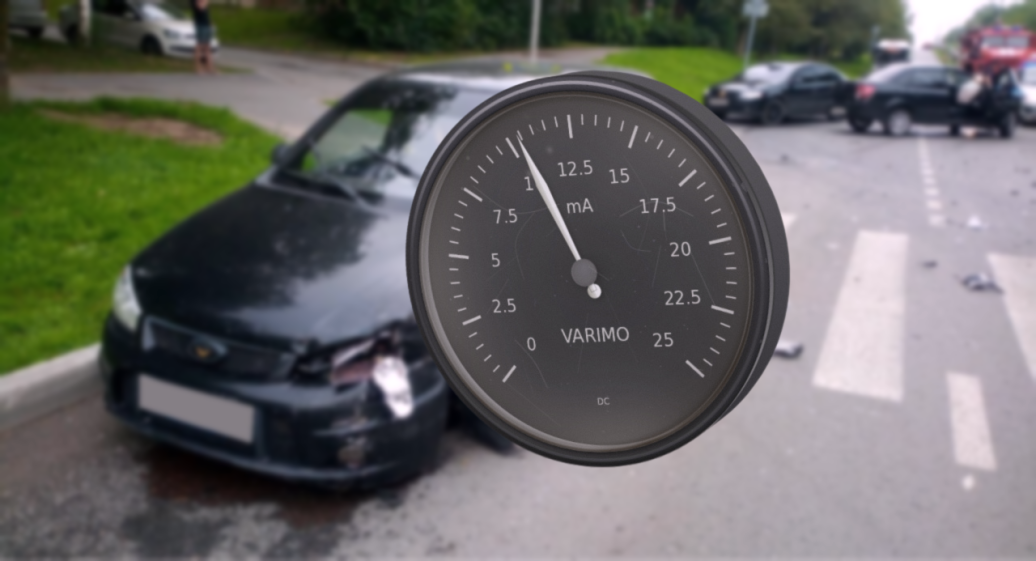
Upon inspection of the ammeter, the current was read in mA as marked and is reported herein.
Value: 10.5 mA
